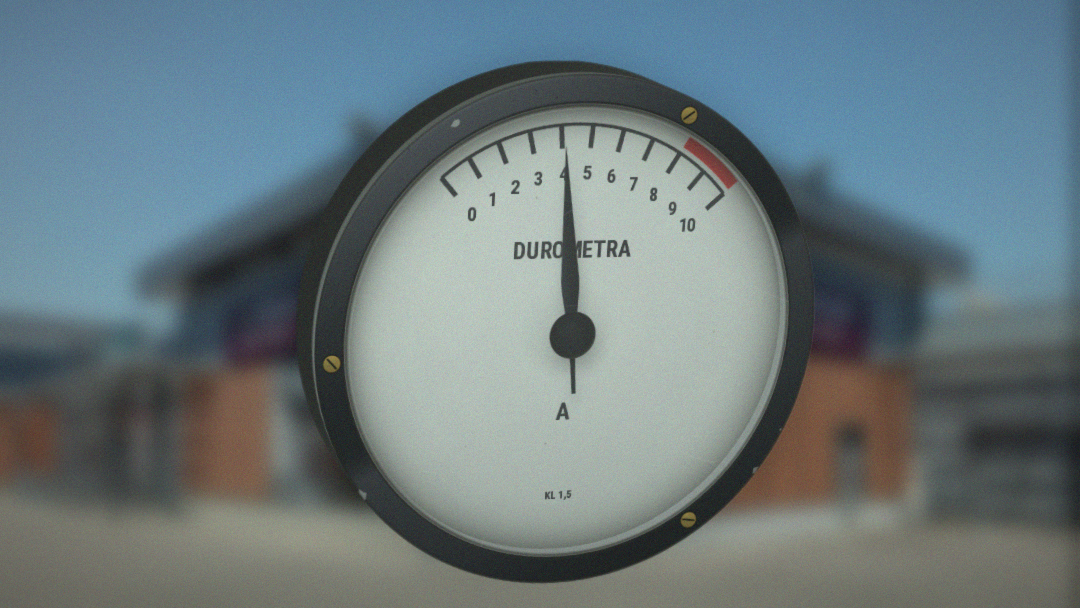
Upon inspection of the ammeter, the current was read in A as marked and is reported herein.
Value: 4 A
